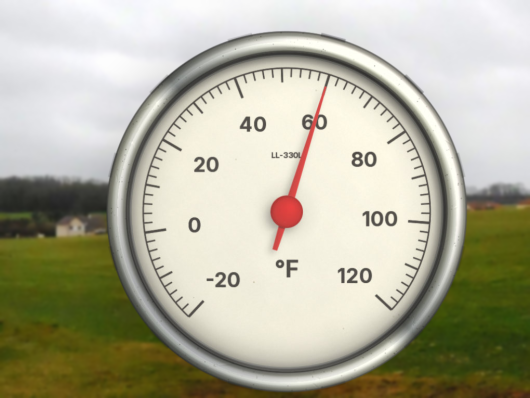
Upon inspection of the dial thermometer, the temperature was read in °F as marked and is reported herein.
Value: 60 °F
